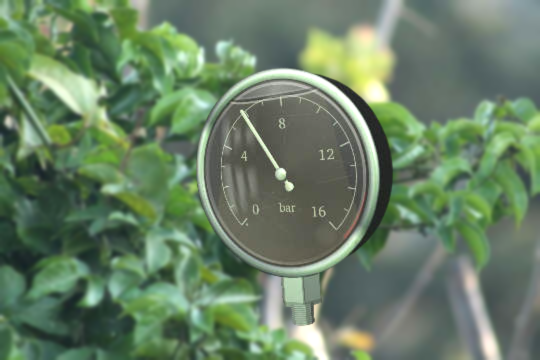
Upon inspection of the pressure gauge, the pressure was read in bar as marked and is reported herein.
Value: 6 bar
